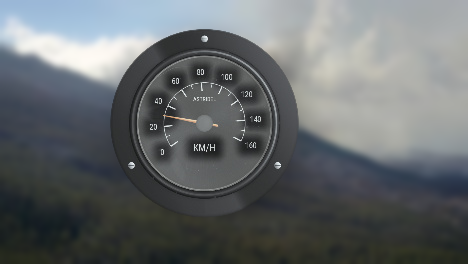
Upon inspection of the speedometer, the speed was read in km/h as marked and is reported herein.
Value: 30 km/h
